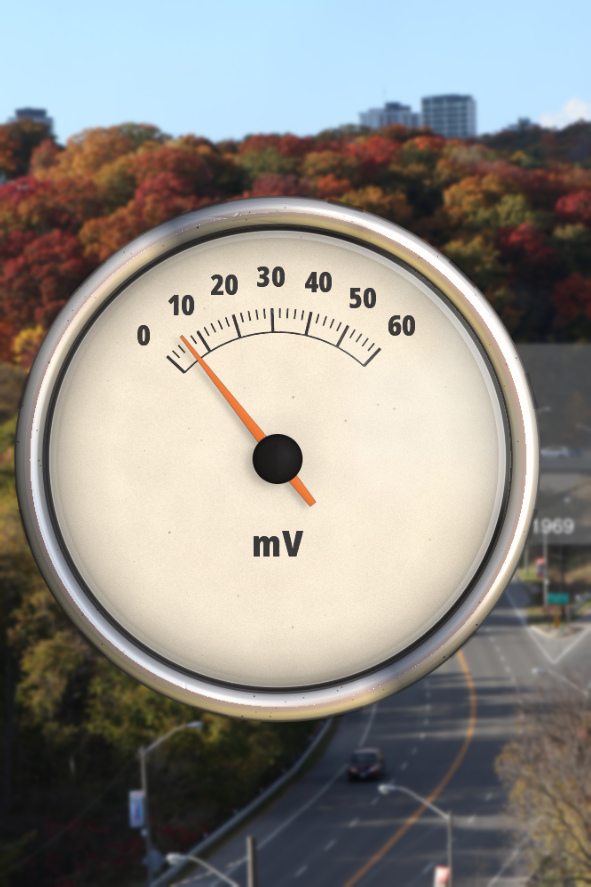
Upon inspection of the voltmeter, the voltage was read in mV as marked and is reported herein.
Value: 6 mV
